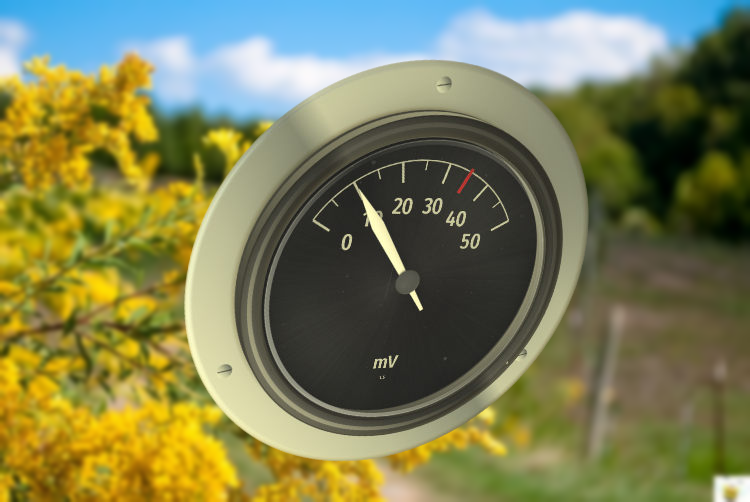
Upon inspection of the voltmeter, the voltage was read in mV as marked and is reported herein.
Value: 10 mV
